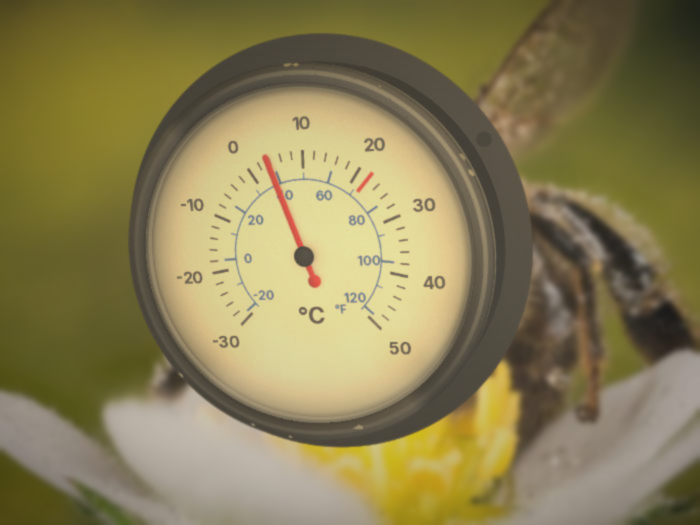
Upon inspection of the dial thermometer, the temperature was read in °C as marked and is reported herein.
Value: 4 °C
